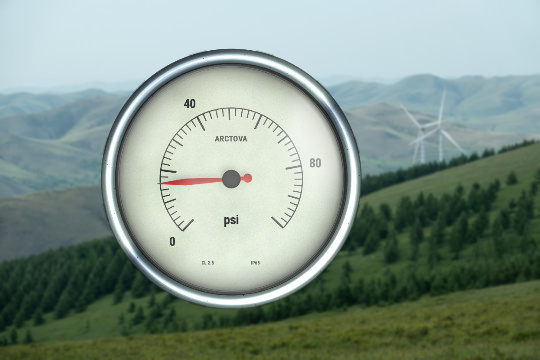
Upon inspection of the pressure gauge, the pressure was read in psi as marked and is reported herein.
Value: 16 psi
